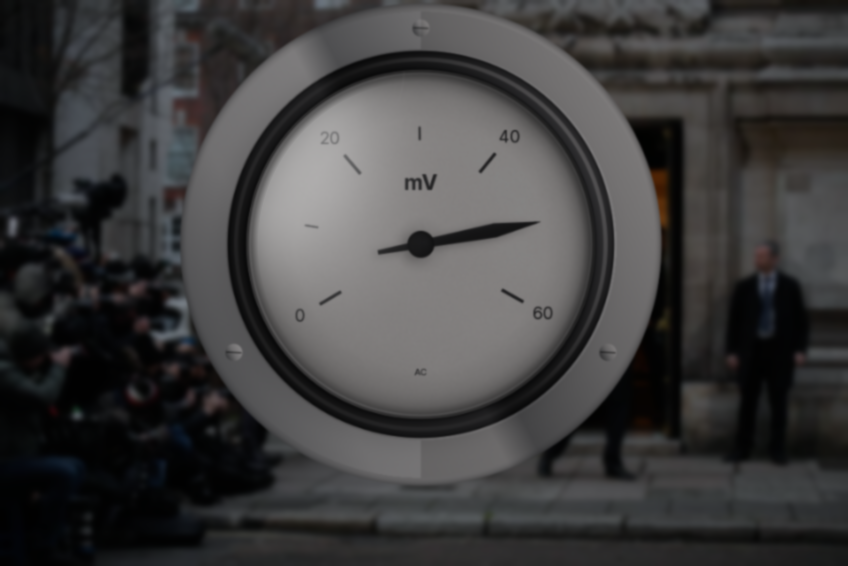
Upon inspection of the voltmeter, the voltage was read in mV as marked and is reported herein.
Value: 50 mV
